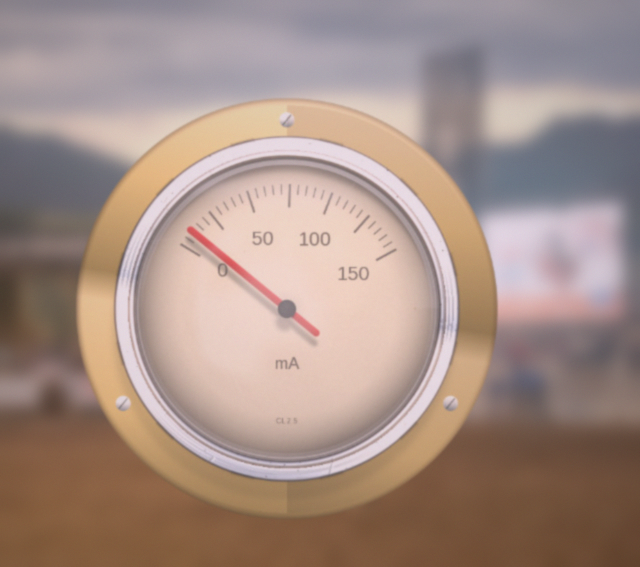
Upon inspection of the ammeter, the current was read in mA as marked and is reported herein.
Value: 10 mA
